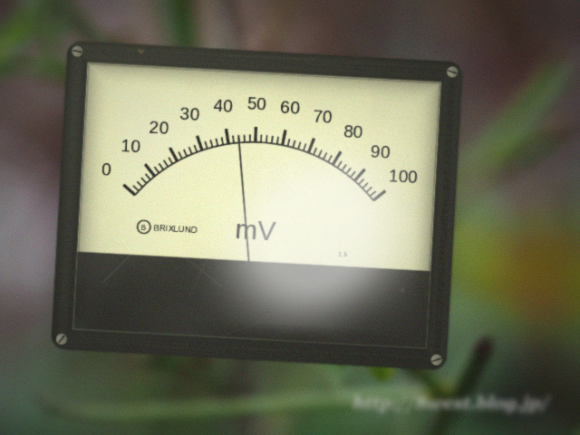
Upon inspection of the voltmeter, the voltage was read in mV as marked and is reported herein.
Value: 44 mV
